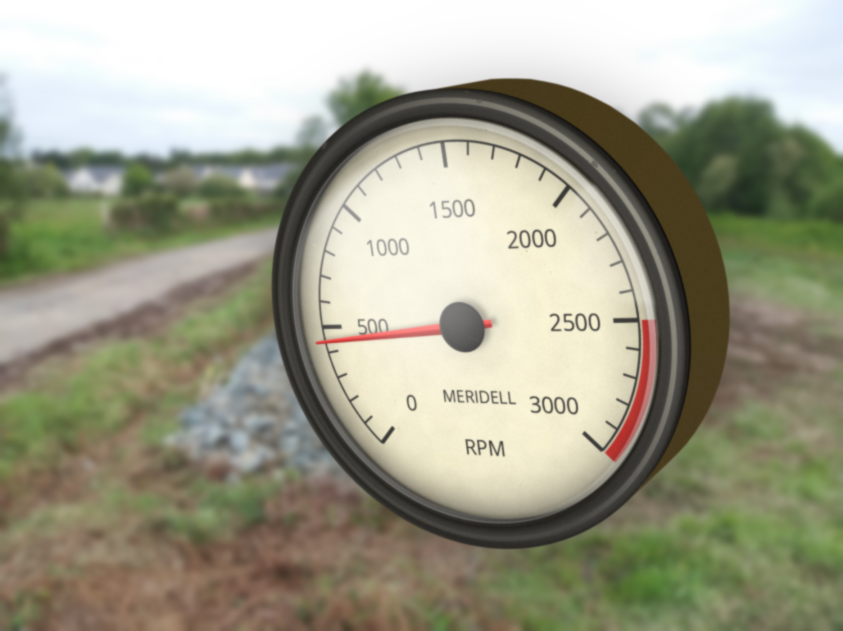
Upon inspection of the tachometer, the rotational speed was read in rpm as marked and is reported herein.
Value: 450 rpm
